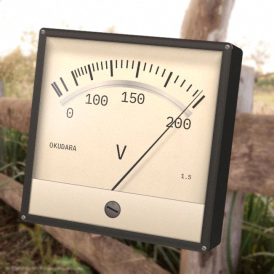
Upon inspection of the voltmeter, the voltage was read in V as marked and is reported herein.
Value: 197.5 V
